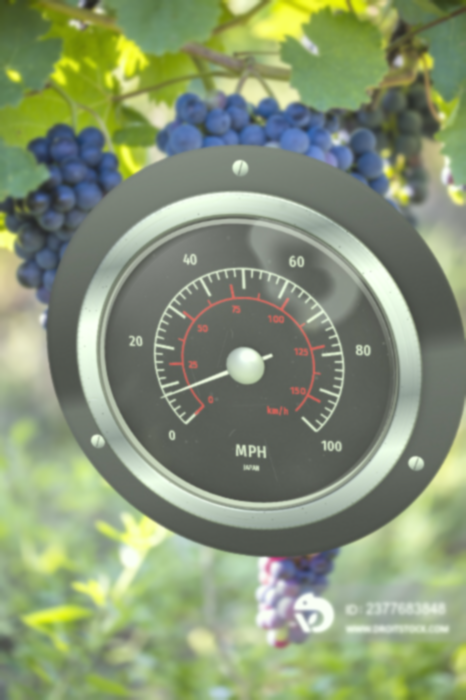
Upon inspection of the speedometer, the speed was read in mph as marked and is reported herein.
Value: 8 mph
